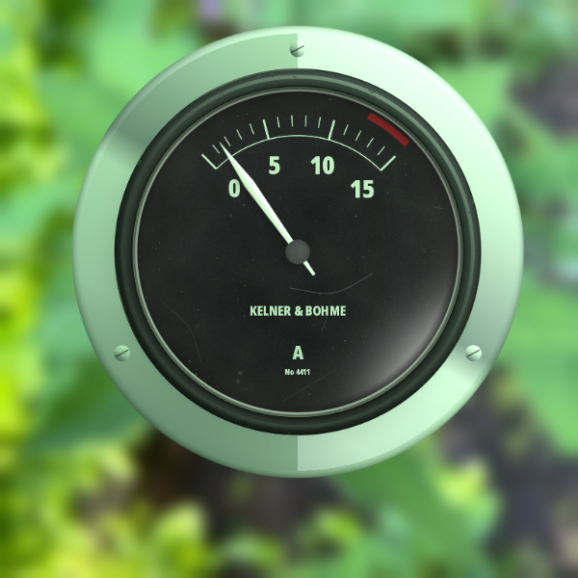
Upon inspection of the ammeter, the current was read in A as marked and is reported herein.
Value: 1.5 A
